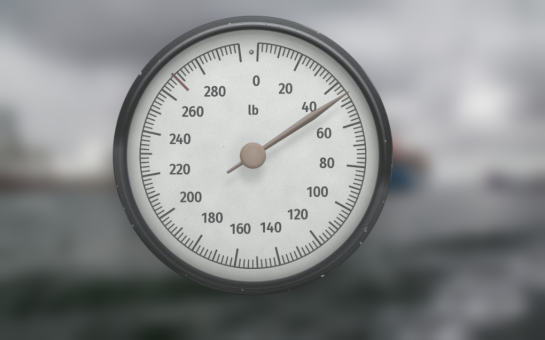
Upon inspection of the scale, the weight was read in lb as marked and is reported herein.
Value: 46 lb
